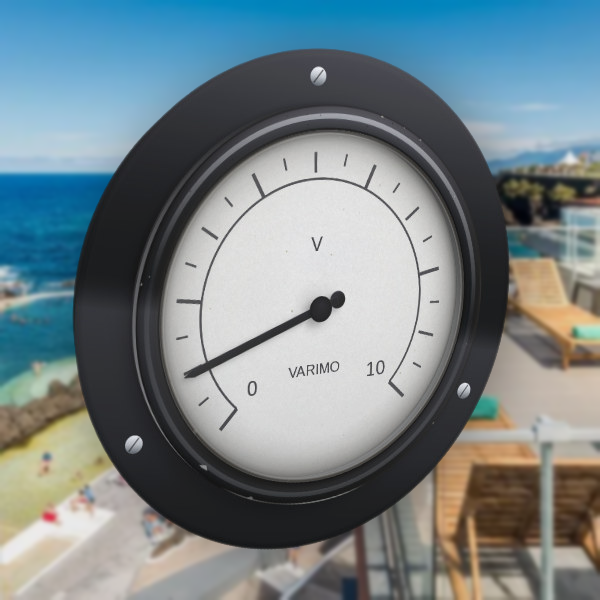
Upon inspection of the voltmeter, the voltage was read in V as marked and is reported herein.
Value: 1 V
